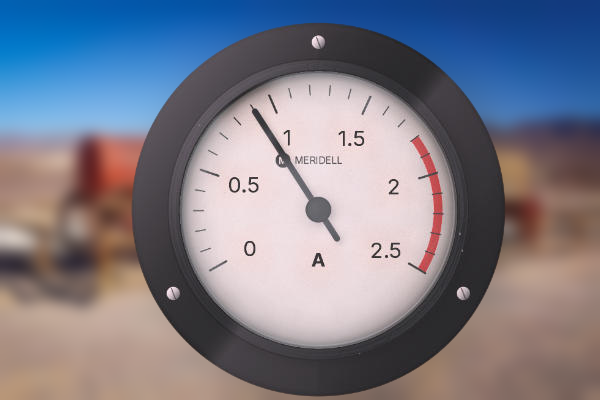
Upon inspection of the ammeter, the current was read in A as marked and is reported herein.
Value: 0.9 A
